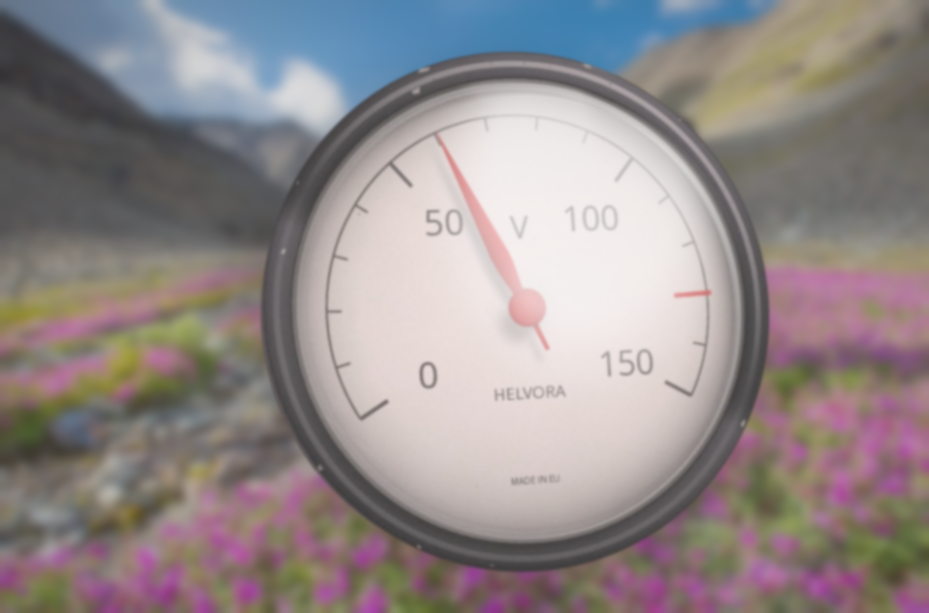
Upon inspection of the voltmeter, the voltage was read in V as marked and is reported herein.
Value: 60 V
